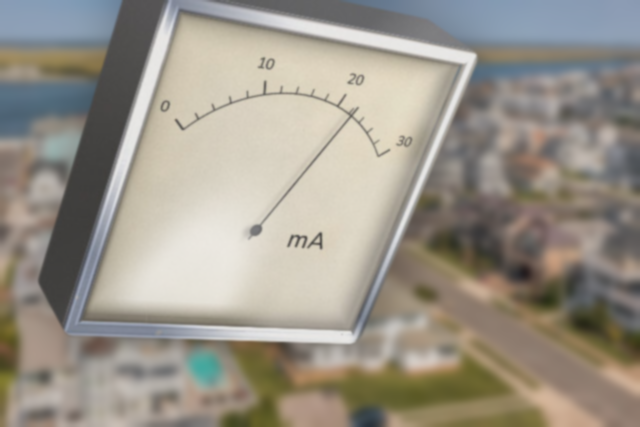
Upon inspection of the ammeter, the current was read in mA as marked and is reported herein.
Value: 22 mA
